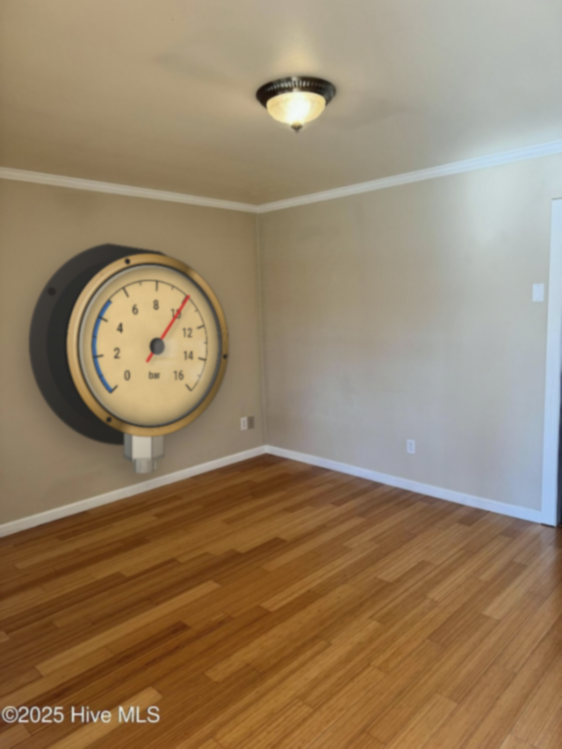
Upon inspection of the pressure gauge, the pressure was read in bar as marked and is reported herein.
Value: 10 bar
